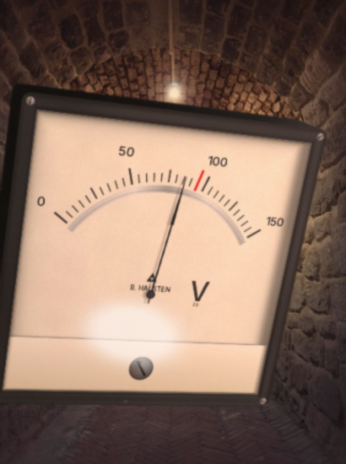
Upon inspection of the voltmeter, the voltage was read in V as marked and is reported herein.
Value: 85 V
